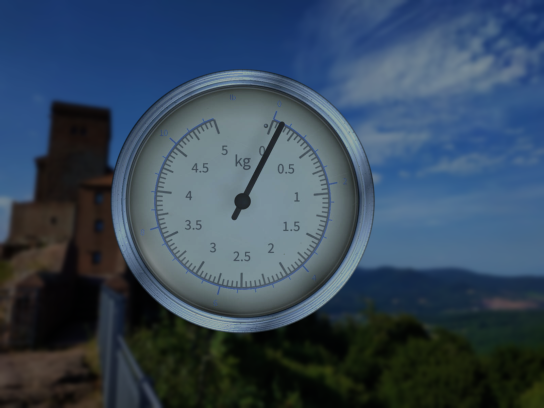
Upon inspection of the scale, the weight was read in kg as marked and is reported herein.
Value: 0.1 kg
